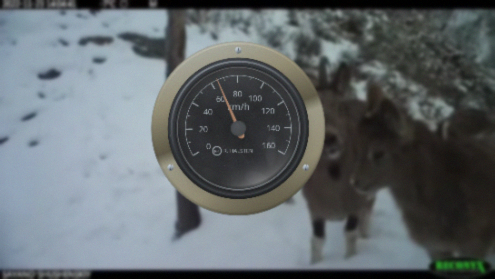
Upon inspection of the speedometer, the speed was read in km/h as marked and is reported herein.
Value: 65 km/h
